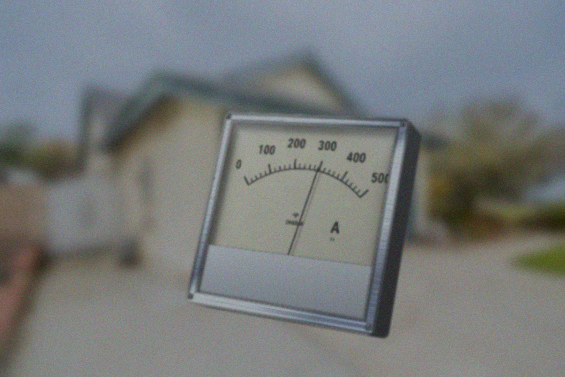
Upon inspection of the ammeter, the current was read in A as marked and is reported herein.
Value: 300 A
